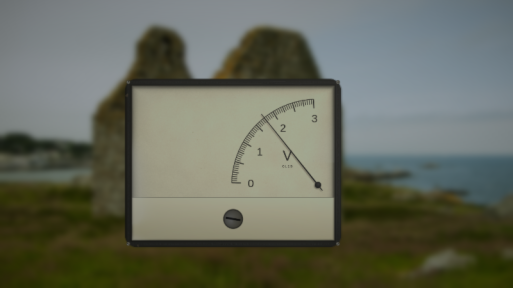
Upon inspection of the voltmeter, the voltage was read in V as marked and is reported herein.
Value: 1.75 V
